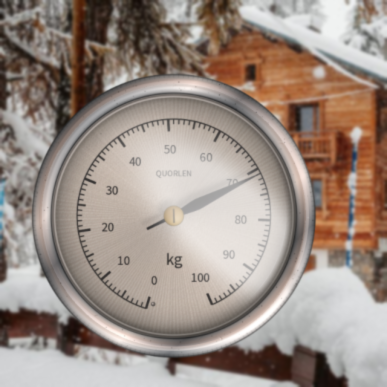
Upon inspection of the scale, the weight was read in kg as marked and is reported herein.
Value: 71 kg
